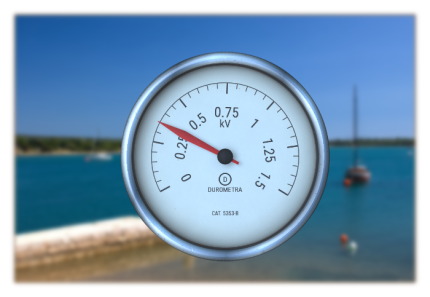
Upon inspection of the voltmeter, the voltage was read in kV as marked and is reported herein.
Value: 0.35 kV
